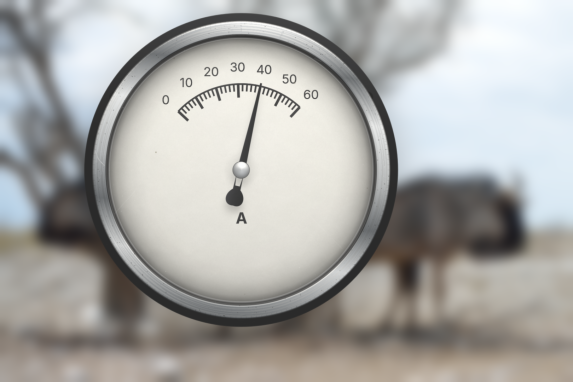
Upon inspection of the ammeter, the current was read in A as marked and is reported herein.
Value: 40 A
